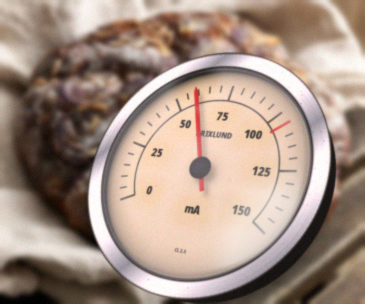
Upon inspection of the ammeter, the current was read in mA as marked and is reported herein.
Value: 60 mA
